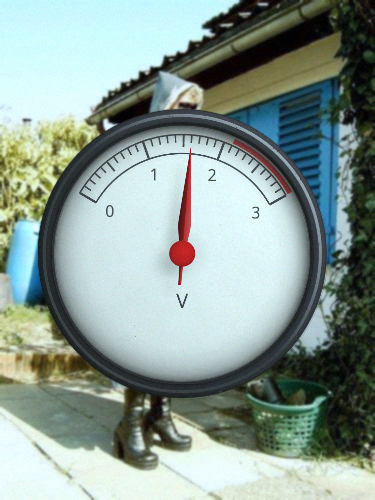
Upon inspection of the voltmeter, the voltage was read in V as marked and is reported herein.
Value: 1.6 V
